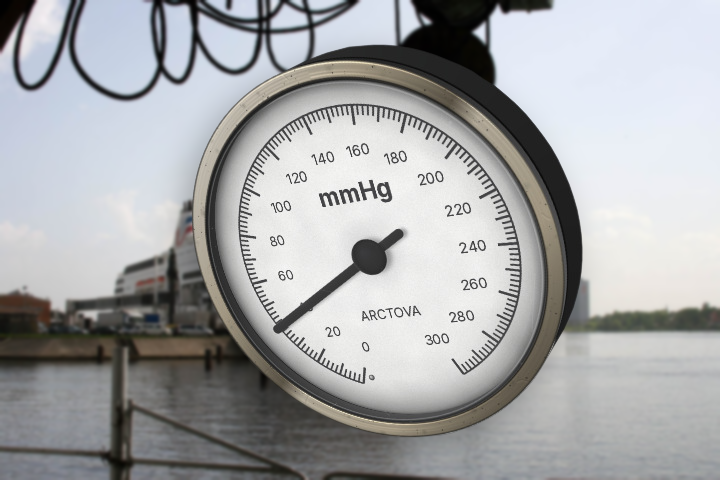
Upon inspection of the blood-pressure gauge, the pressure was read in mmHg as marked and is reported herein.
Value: 40 mmHg
